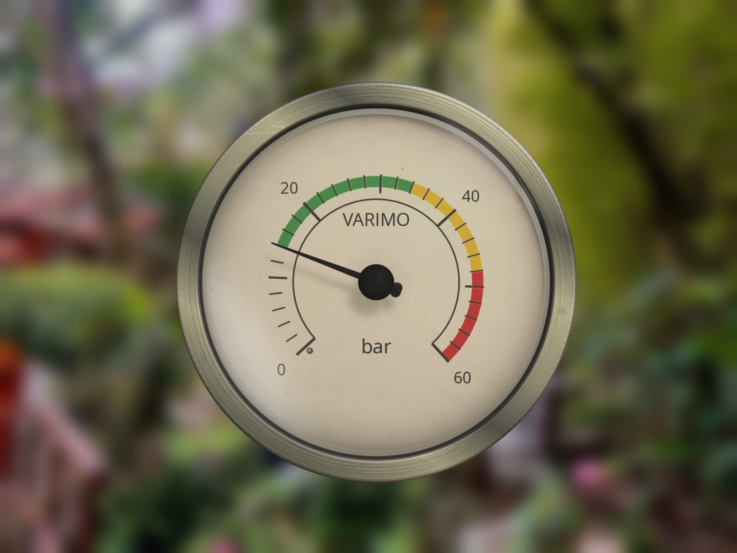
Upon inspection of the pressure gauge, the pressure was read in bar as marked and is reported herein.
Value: 14 bar
